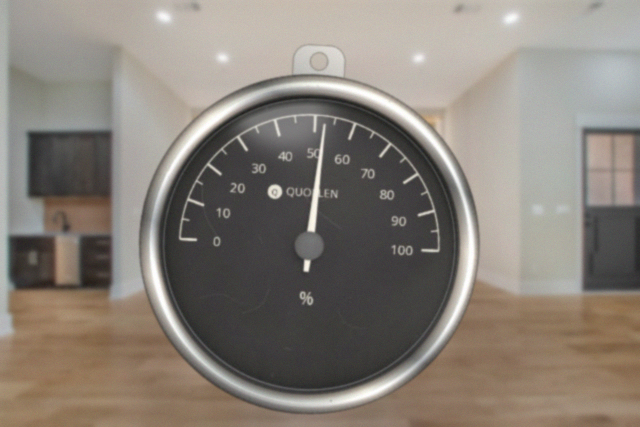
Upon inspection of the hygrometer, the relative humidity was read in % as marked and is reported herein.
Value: 52.5 %
